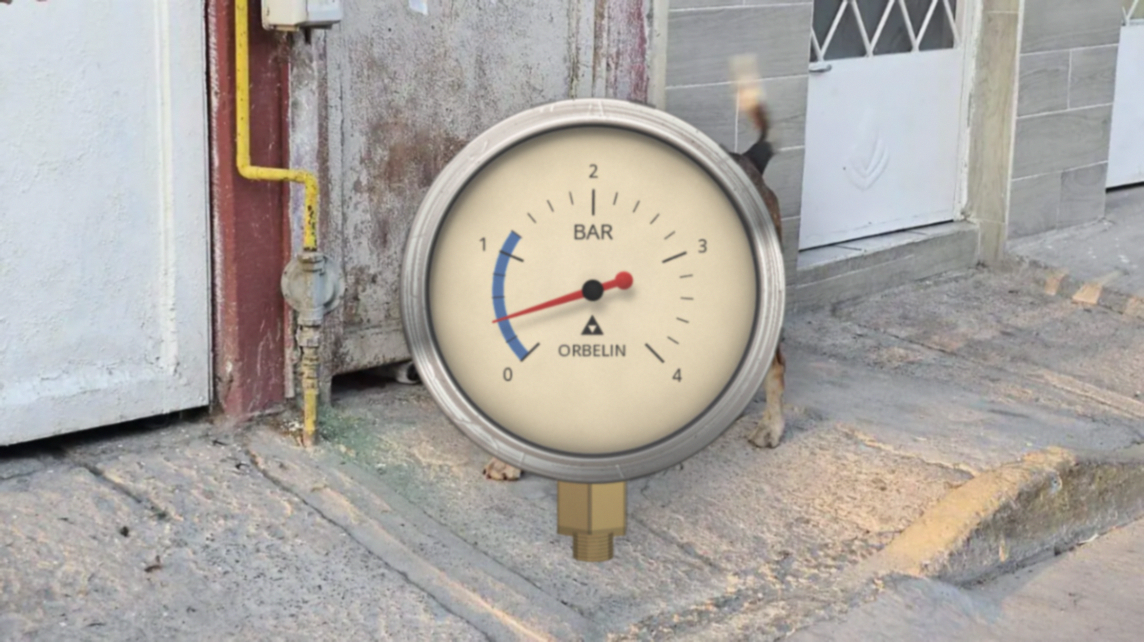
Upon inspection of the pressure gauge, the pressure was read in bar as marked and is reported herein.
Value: 0.4 bar
